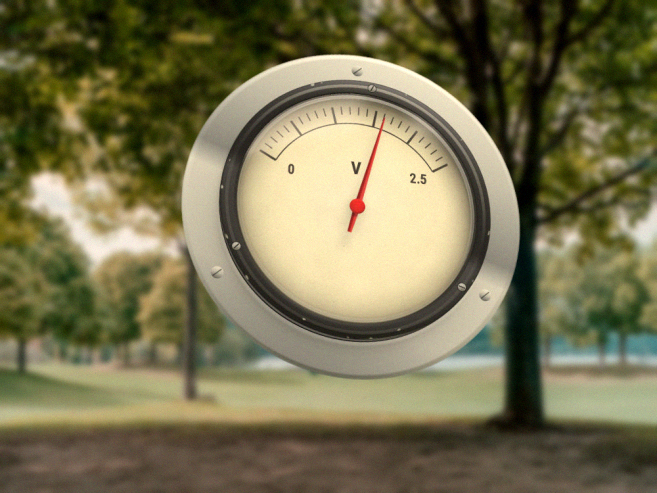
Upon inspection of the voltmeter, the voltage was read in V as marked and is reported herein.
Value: 1.6 V
